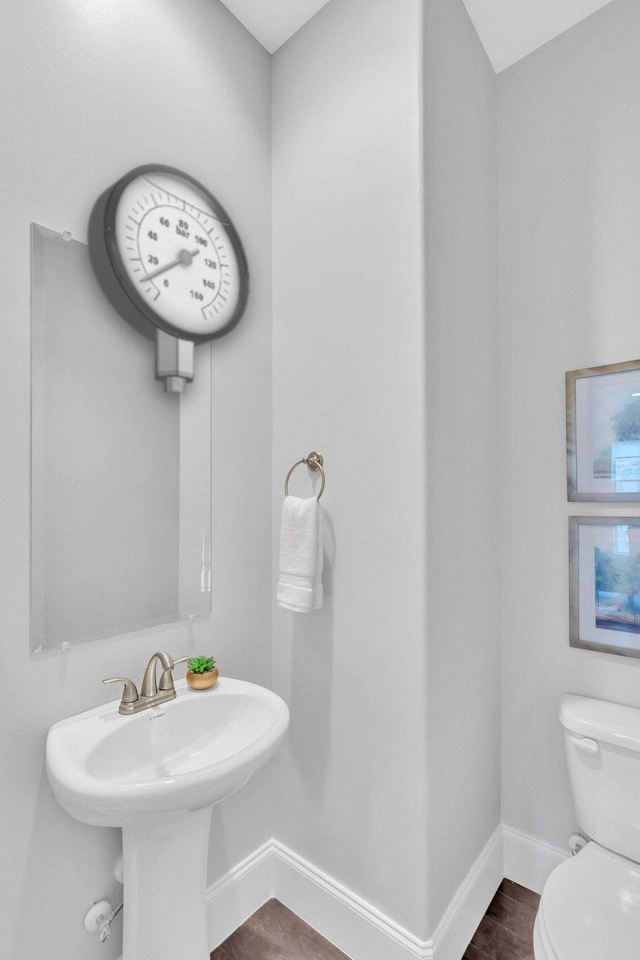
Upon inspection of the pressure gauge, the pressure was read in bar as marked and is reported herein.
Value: 10 bar
